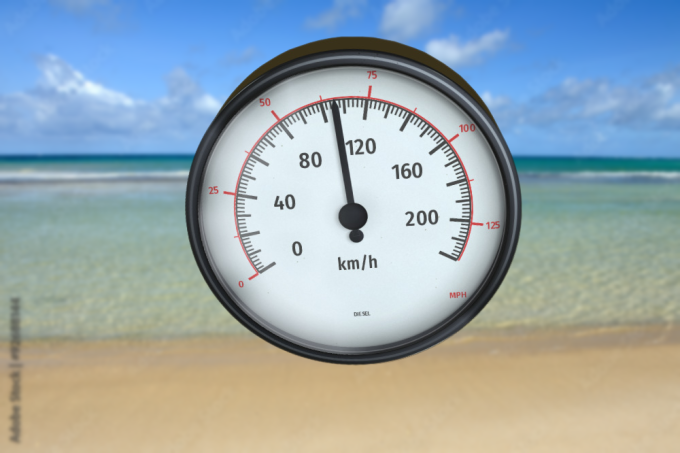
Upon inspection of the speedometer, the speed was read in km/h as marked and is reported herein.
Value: 106 km/h
